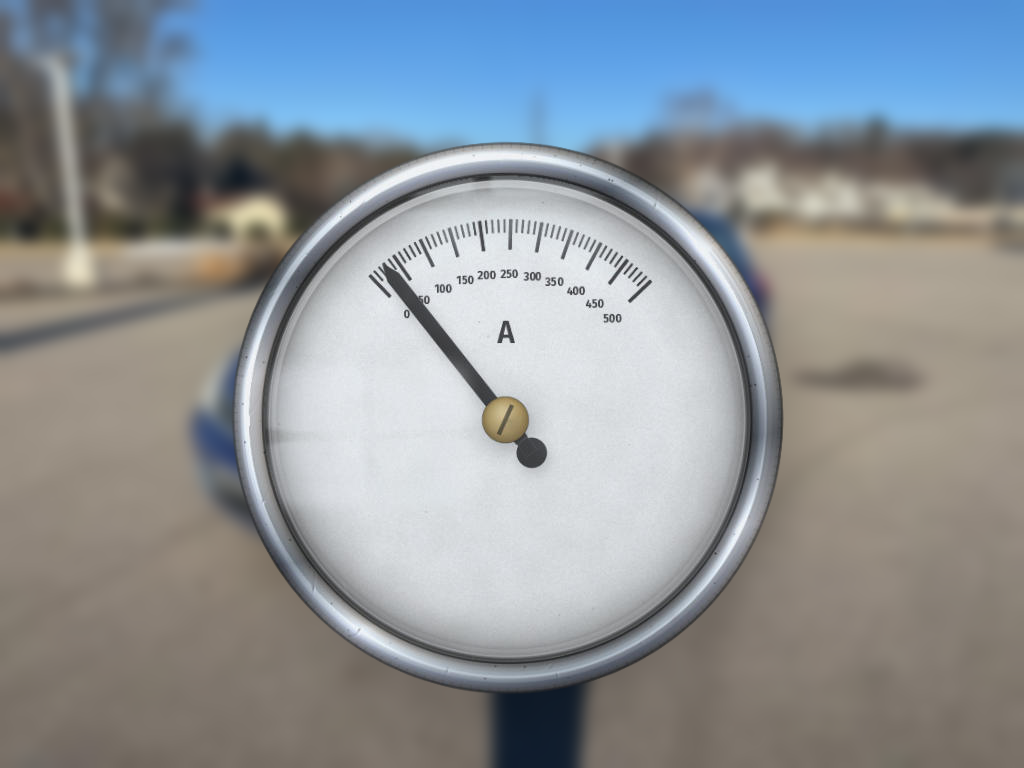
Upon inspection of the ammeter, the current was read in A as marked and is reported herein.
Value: 30 A
